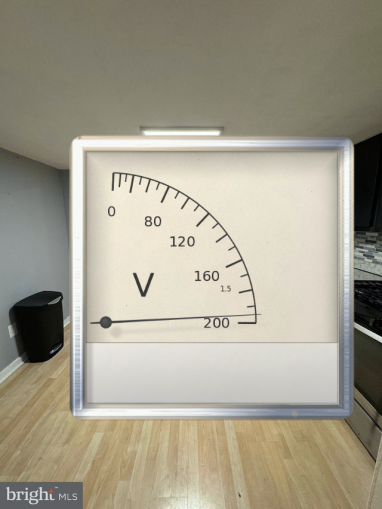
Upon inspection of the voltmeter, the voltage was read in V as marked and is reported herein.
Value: 195 V
